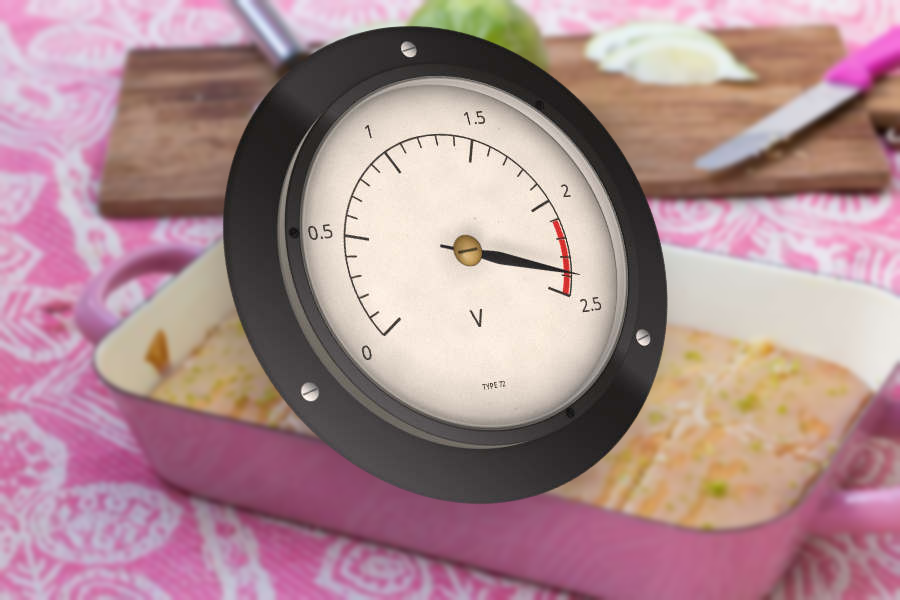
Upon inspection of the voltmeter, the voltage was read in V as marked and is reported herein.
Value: 2.4 V
